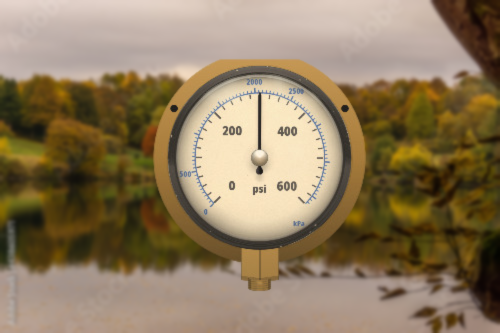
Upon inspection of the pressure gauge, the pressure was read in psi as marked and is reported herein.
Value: 300 psi
